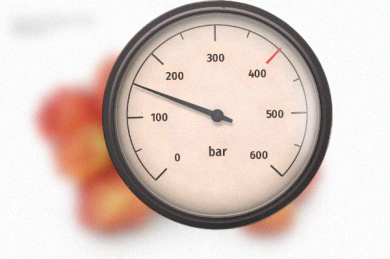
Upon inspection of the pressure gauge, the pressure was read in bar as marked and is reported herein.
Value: 150 bar
